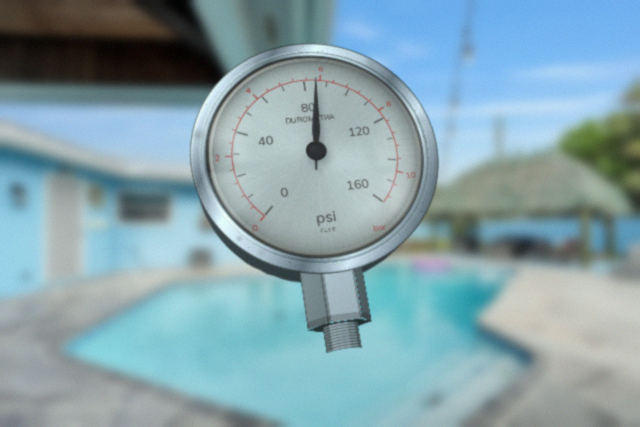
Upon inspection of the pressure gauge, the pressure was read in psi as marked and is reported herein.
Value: 85 psi
